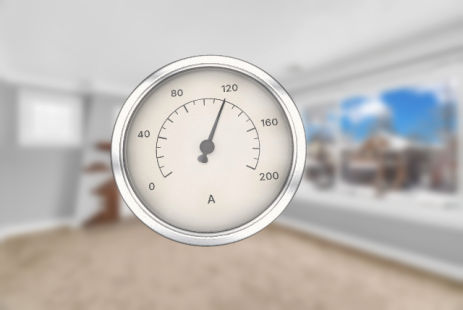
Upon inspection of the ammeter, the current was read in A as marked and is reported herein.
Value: 120 A
